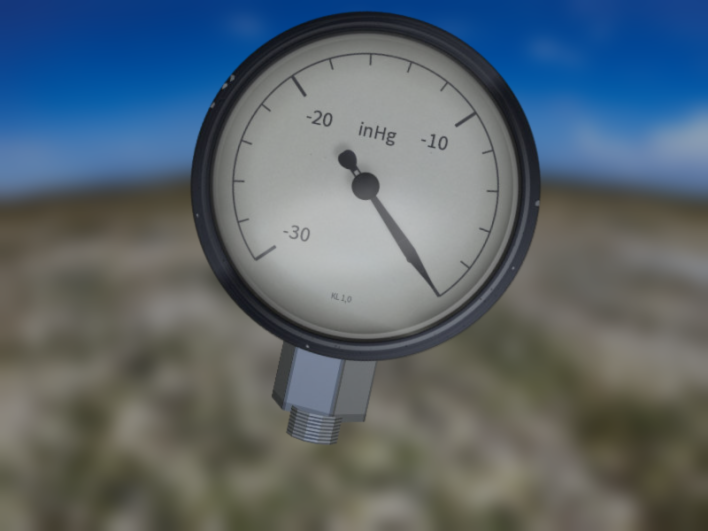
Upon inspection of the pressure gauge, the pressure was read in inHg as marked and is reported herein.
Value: 0 inHg
